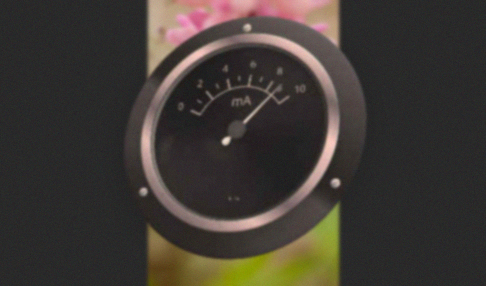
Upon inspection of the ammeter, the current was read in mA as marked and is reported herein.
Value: 9 mA
